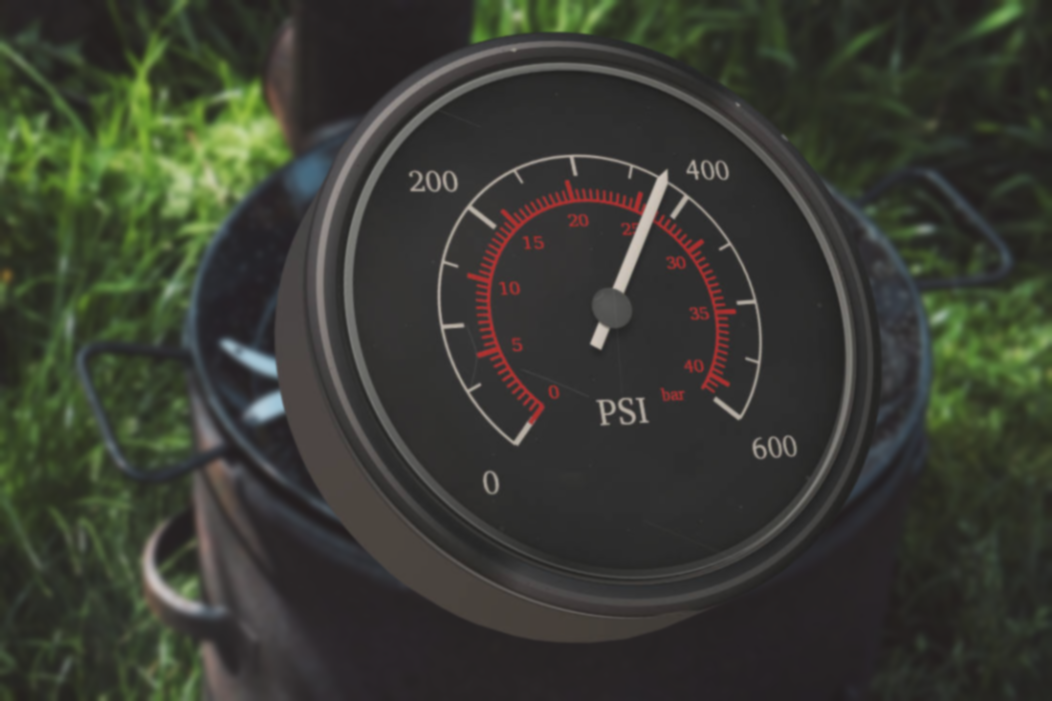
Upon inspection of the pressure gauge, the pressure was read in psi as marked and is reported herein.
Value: 375 psi
